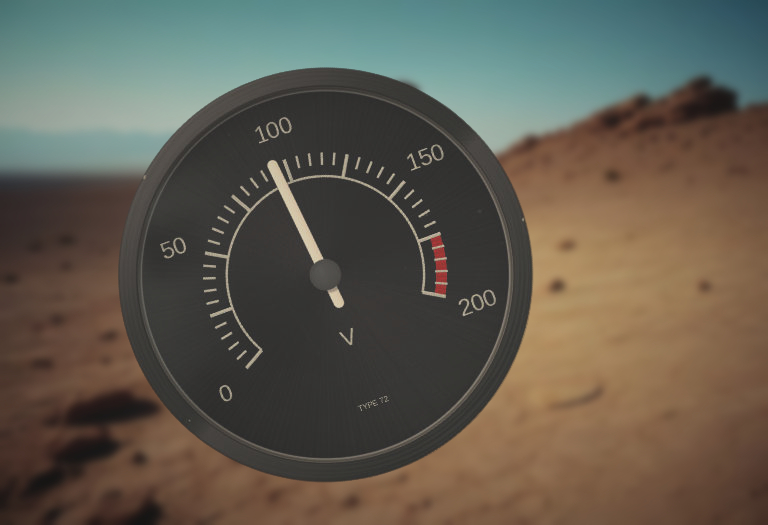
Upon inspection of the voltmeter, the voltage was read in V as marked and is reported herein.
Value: 95 V
